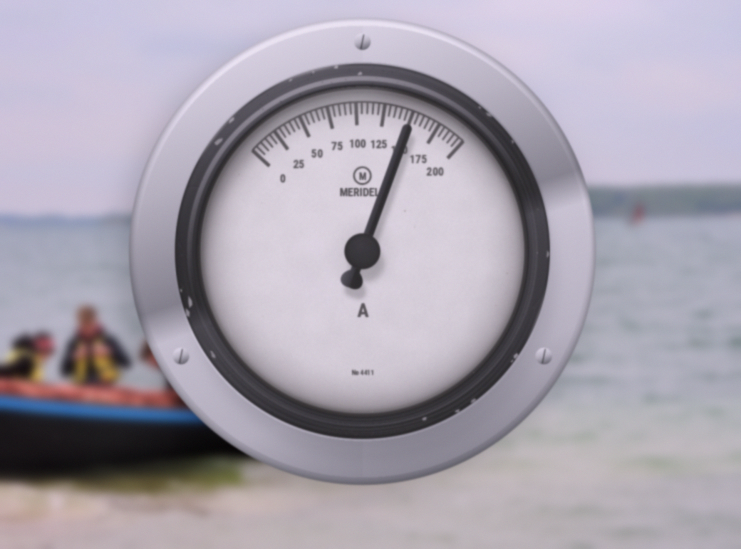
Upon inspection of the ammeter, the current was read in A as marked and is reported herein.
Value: 150 A
